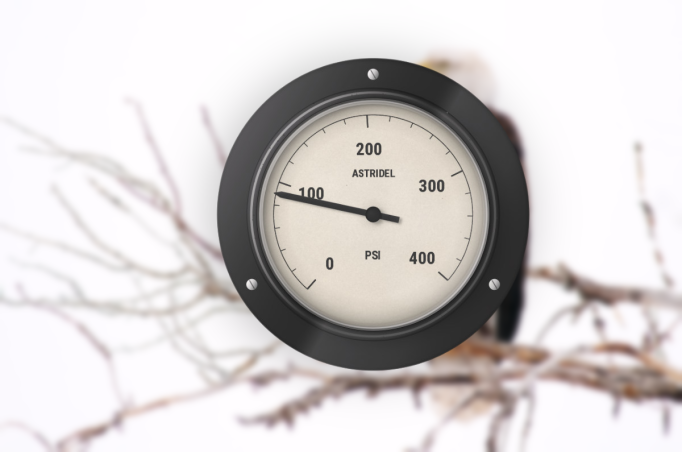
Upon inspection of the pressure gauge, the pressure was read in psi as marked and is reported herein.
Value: 90 psi
